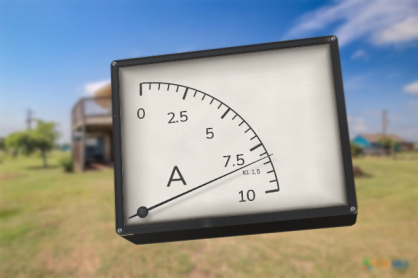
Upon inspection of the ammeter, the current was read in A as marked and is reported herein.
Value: 8.25 A
